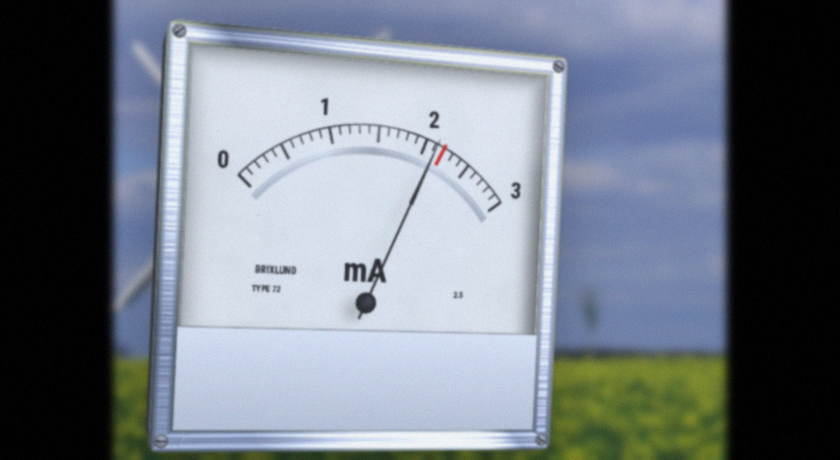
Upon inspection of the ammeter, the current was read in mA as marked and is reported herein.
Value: 2.1 mA
